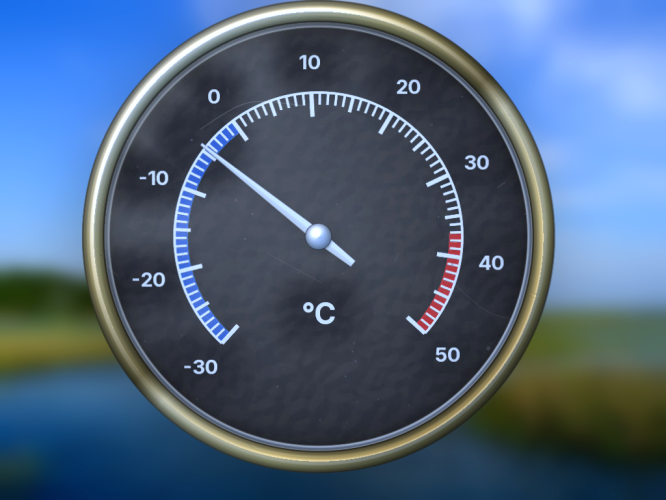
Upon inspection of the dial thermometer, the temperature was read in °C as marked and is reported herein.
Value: -4.5 °C
